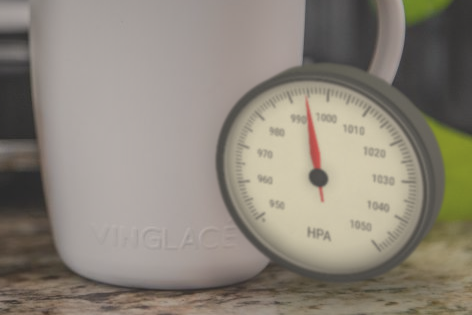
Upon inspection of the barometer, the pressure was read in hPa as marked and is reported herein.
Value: 995 hPa
